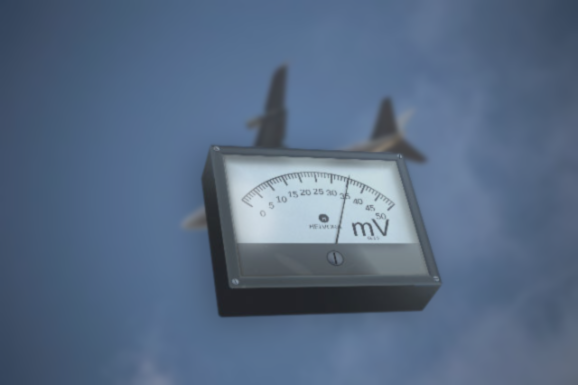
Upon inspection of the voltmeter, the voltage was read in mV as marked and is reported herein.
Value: 35 mV
